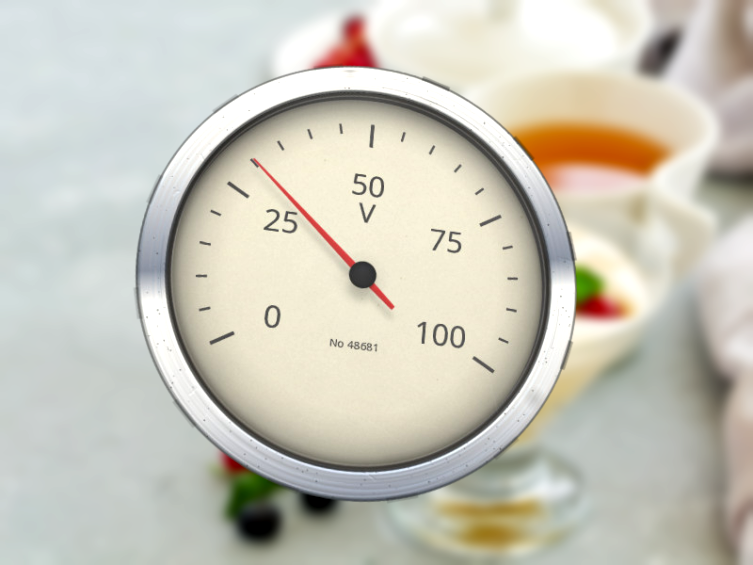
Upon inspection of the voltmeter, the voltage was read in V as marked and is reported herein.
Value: 30 V
